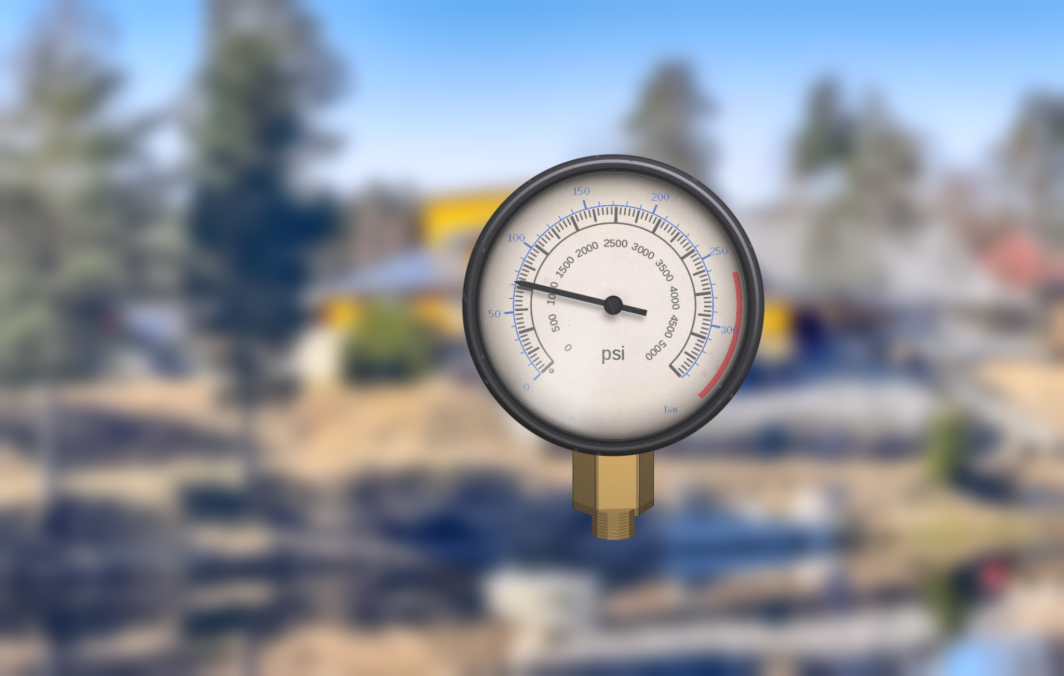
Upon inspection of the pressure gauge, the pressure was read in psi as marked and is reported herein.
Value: 1050 psi
